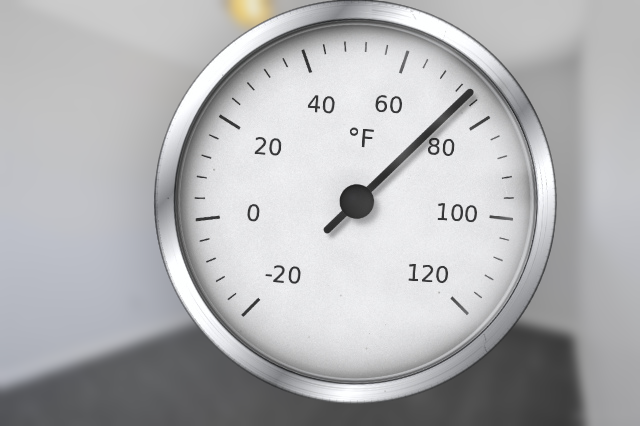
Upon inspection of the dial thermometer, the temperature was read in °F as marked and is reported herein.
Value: 74 °F
